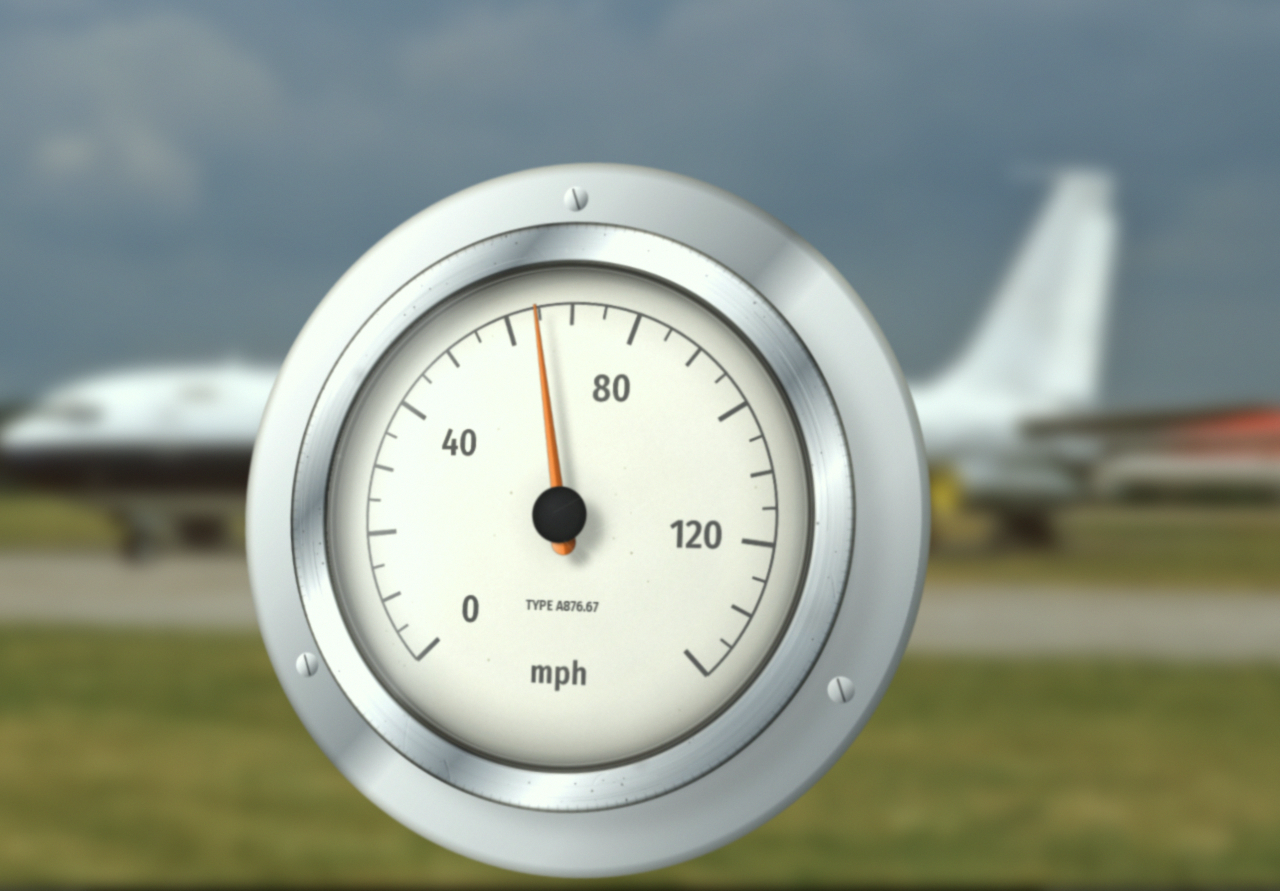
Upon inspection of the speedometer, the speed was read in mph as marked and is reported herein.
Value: 65 mph
